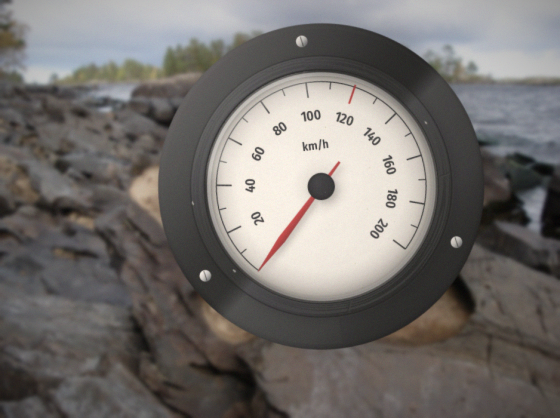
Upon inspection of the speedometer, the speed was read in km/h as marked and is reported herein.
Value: 0 km/h
